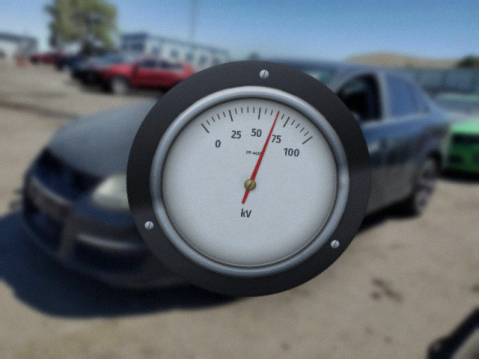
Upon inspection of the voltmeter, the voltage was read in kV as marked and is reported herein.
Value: 65 kV
